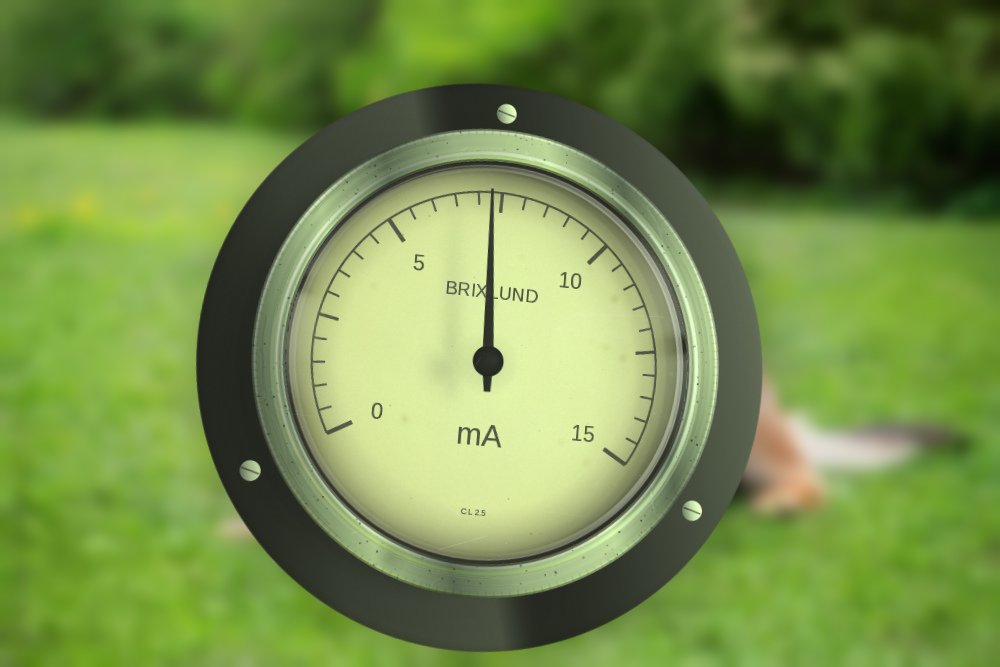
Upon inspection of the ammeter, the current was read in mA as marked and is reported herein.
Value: 7.25 mA
